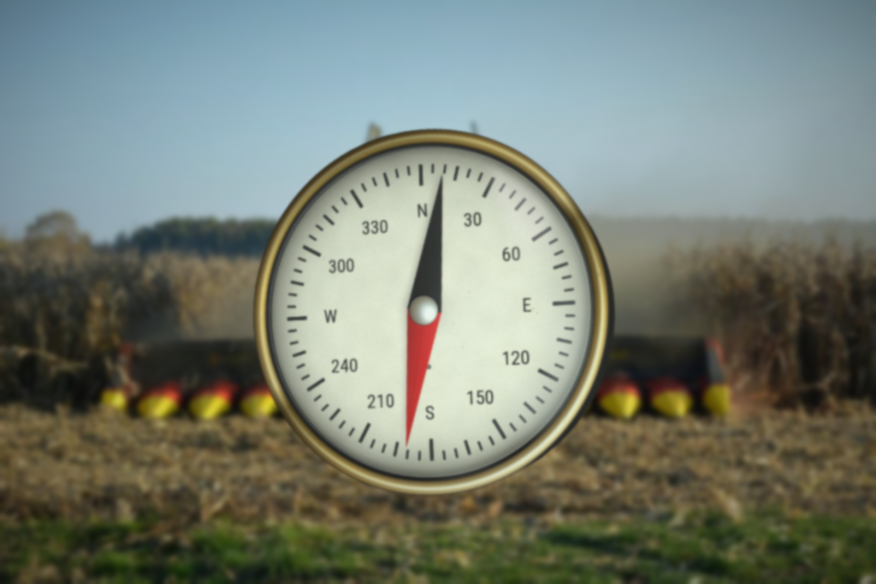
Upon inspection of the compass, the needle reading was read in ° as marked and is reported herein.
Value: 190 °
